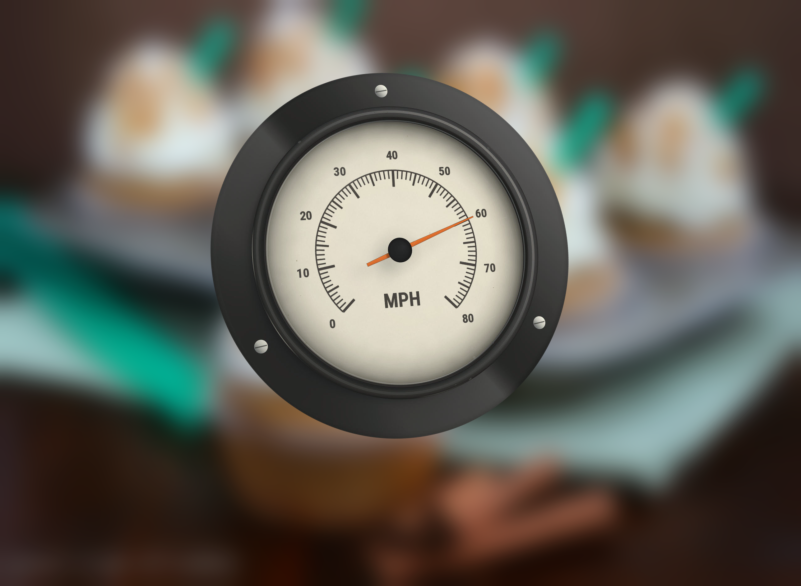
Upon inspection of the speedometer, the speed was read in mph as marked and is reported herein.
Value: 60 mph
